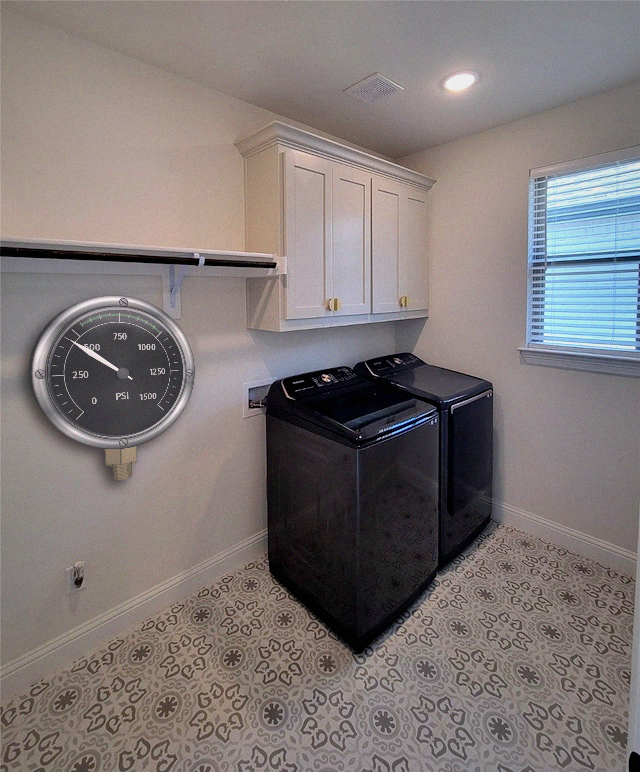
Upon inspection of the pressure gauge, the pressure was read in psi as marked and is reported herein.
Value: 450 psi
